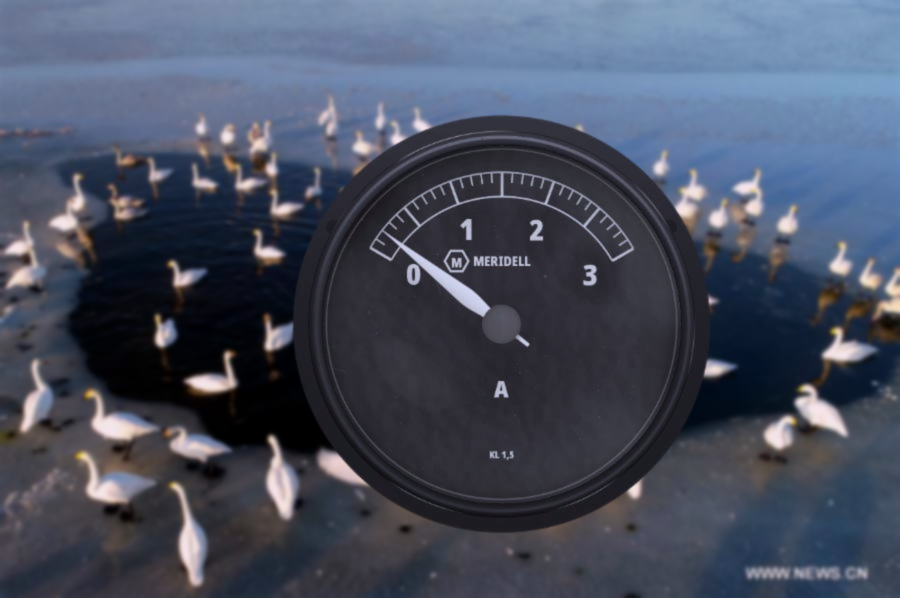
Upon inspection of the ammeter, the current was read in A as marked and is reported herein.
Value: 0.2 A
